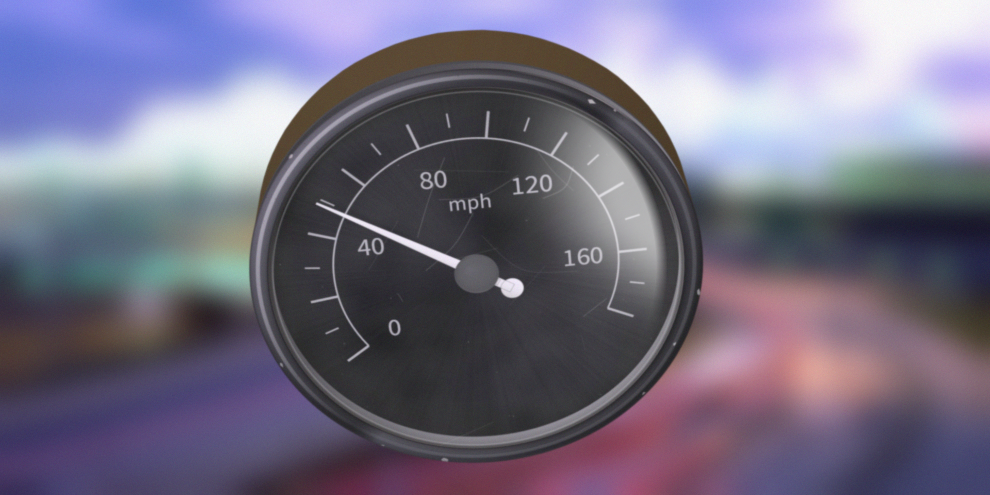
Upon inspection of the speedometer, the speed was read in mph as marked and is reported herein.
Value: 50 mph
